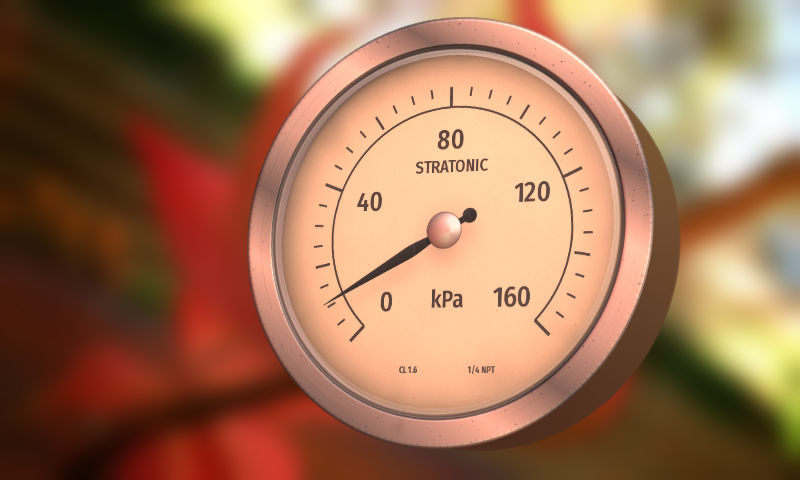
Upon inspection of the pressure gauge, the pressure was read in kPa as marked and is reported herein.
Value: 10 kPa
